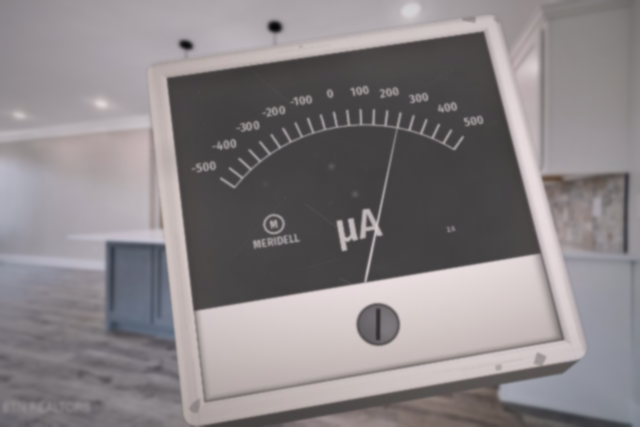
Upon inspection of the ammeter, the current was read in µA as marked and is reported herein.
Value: 250 µA
